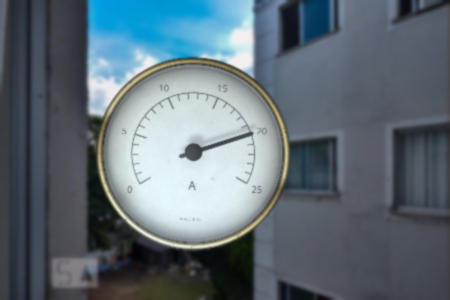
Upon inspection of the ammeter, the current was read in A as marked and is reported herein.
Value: 20 A
